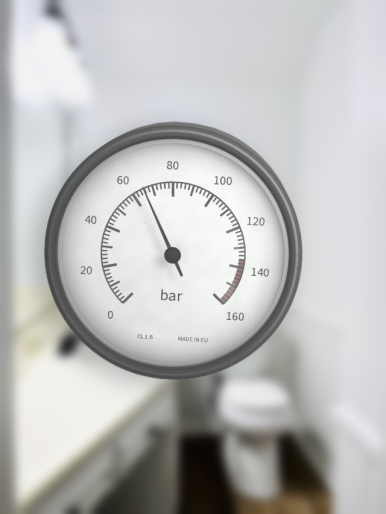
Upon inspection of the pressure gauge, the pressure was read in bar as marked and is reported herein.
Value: 66 bar
